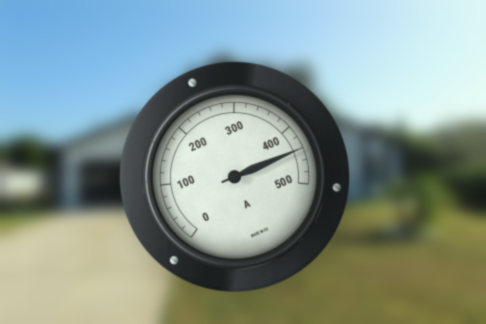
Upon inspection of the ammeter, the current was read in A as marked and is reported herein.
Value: 440 A
